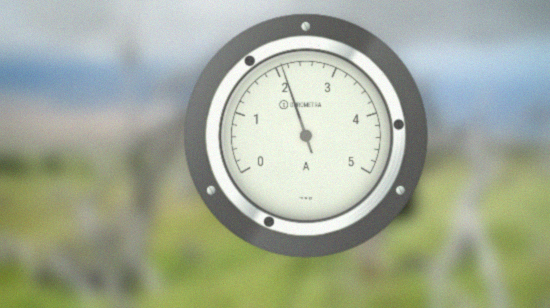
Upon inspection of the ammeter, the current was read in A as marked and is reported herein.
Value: 2.1 A
